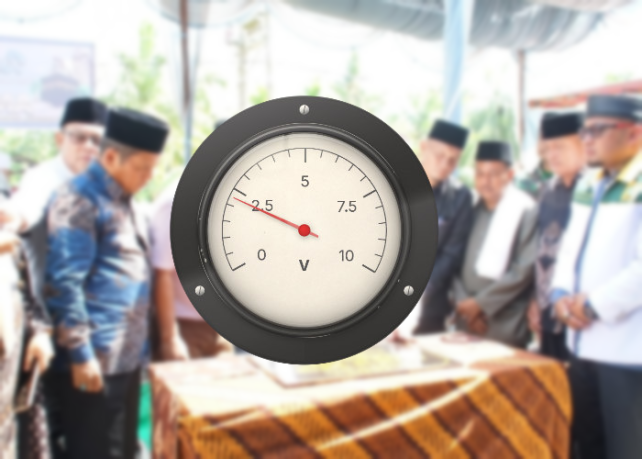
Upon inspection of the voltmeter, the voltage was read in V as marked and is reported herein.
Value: 2.25 V
